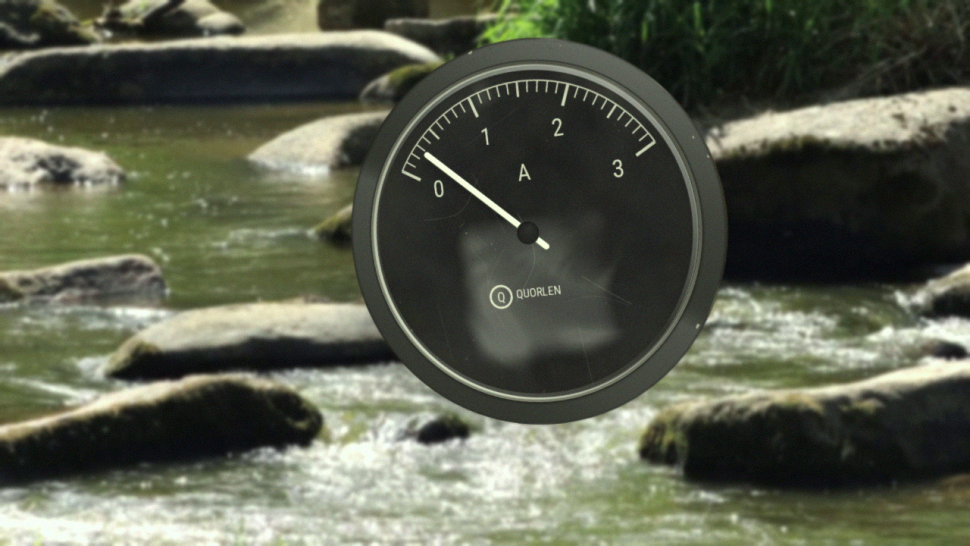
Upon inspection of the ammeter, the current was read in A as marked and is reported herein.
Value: 0.3 A
